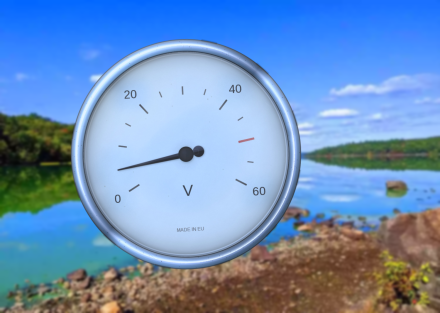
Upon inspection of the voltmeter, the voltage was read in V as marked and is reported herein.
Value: 5 V
